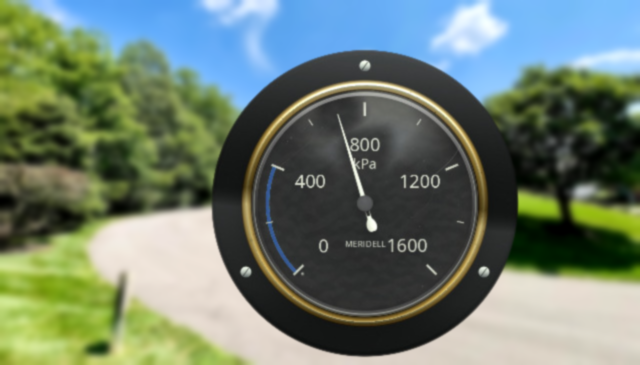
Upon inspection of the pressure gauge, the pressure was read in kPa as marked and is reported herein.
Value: 700 kPa
